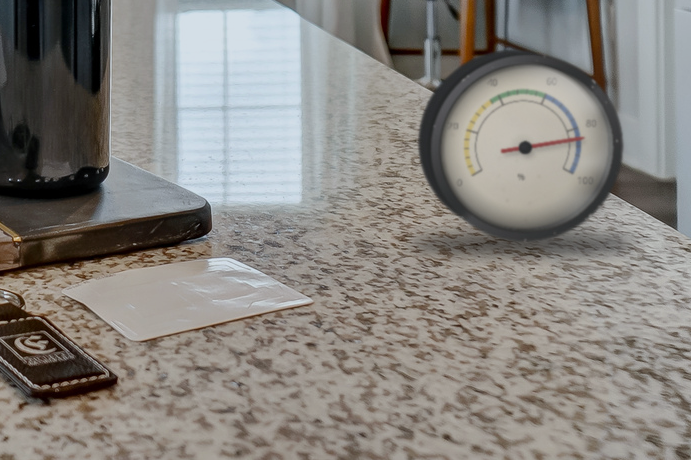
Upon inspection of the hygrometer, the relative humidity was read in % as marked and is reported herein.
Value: 84 %
